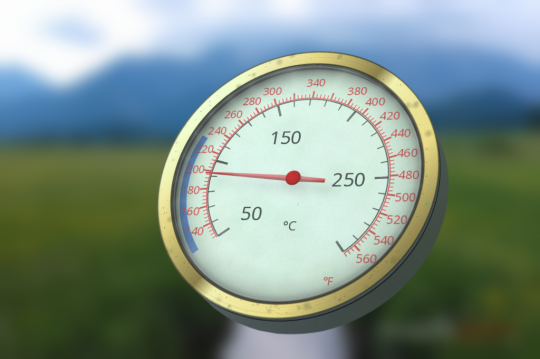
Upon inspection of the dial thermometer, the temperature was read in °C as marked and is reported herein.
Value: 90 °C
